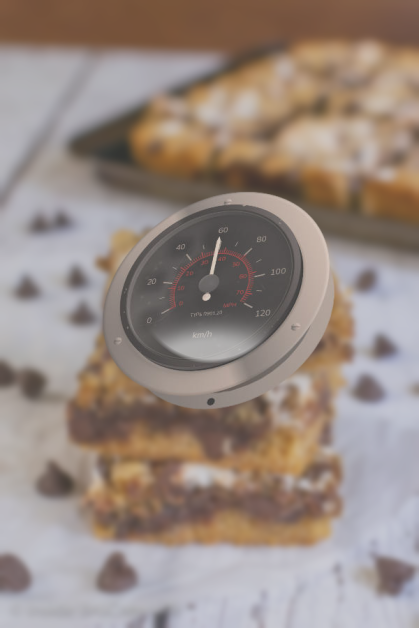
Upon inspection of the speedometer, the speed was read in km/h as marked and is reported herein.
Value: 60 km/h
